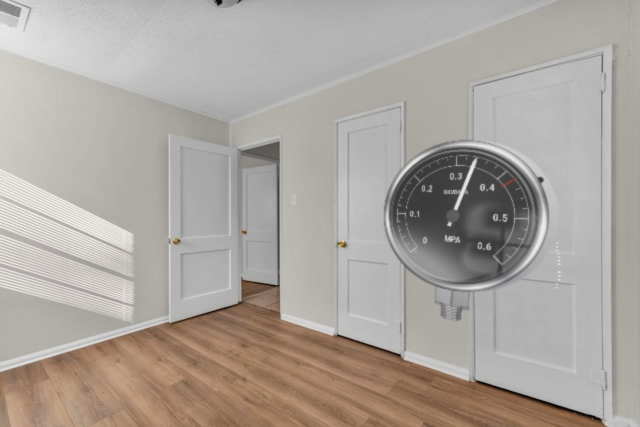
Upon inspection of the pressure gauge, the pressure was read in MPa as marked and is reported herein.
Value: 0.34 MPa
